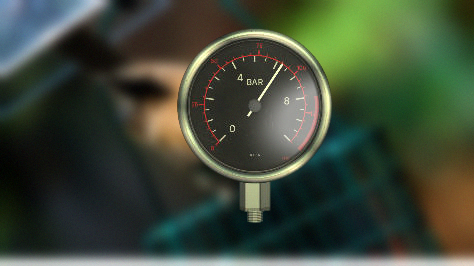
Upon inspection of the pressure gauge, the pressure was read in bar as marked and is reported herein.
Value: 6.25 bar
